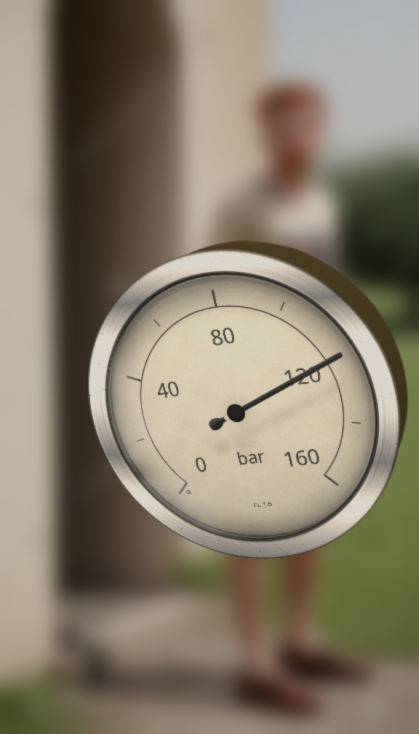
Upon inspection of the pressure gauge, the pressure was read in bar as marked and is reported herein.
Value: 120 bar
